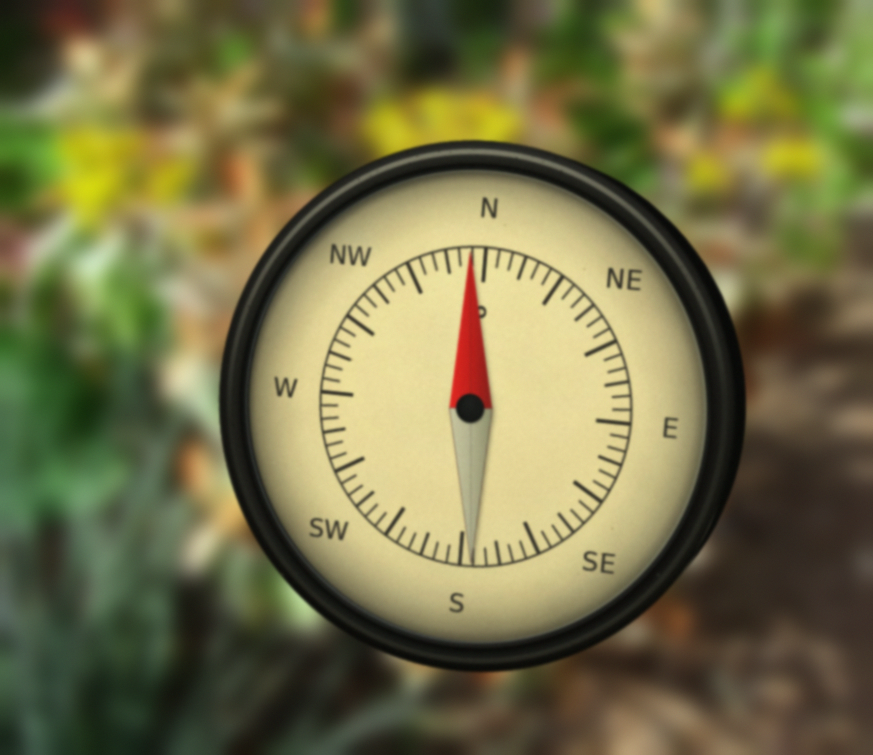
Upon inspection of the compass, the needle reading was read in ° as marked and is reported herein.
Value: 355 °
